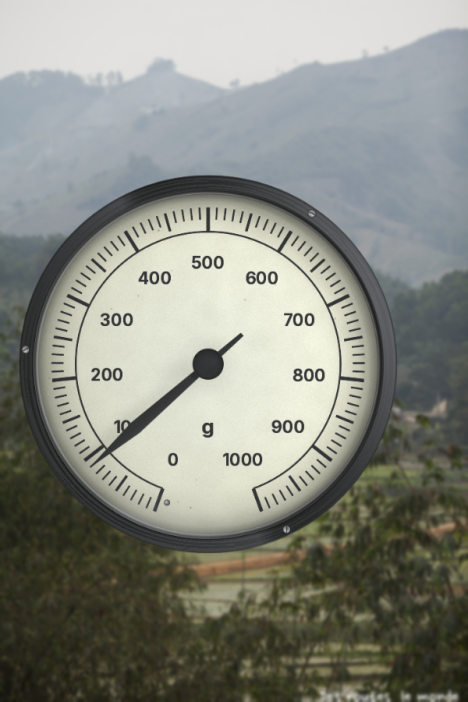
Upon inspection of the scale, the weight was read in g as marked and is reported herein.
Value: 90 g
